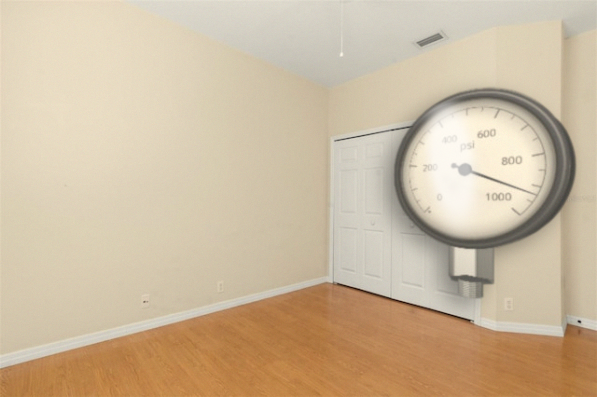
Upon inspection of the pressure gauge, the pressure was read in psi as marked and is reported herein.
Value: 925 psi
